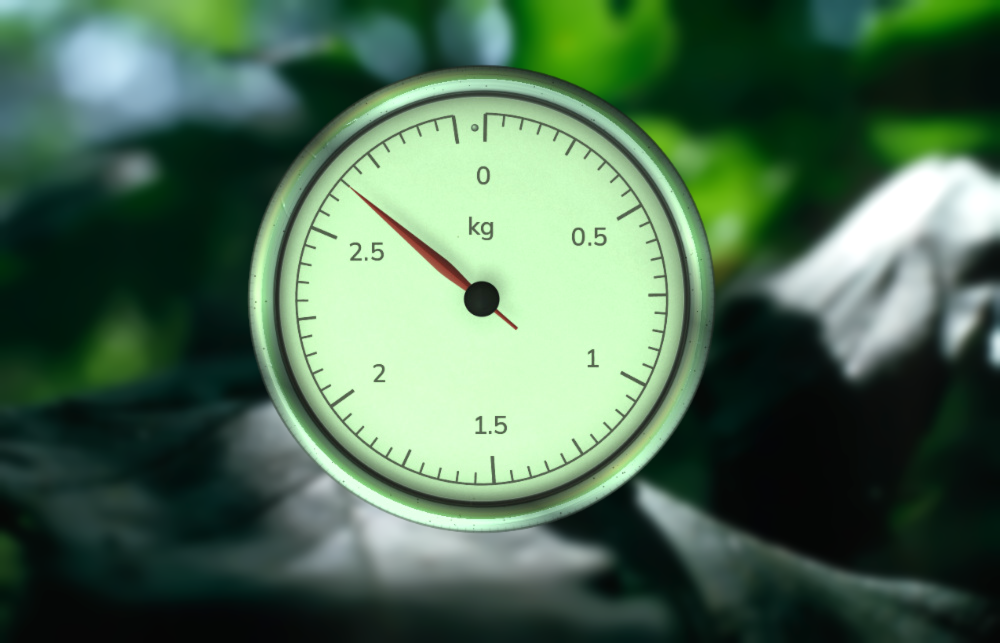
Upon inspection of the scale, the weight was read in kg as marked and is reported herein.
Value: 2.65 kg
